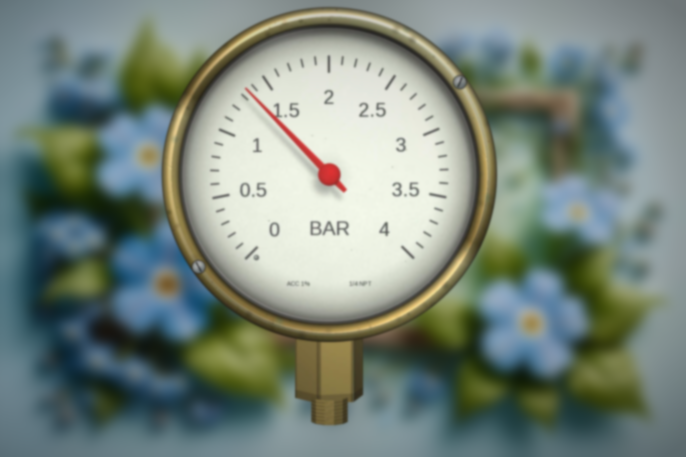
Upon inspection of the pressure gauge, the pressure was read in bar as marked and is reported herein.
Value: 1.35 bar
